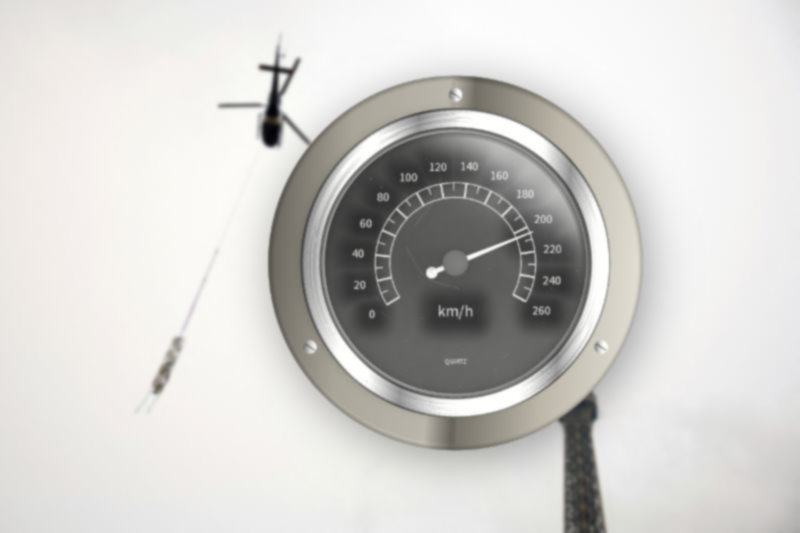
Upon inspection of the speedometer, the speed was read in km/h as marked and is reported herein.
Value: 205 km/h
